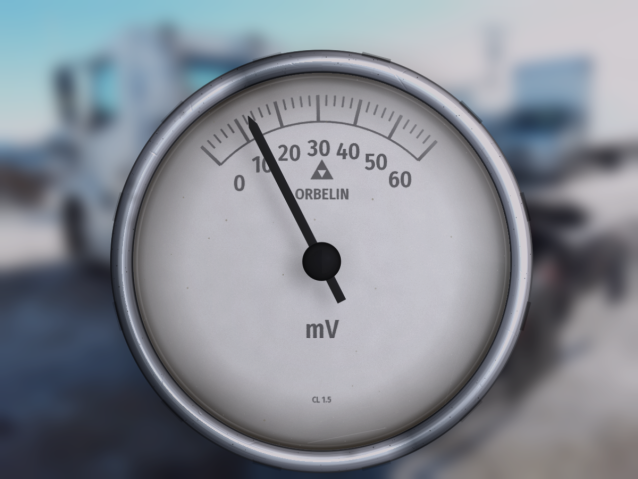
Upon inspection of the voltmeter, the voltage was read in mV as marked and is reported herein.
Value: 13 mV
